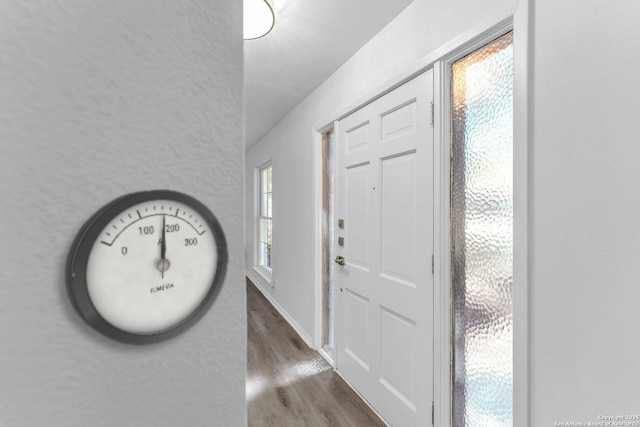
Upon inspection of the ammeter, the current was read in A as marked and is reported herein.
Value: 160 A
